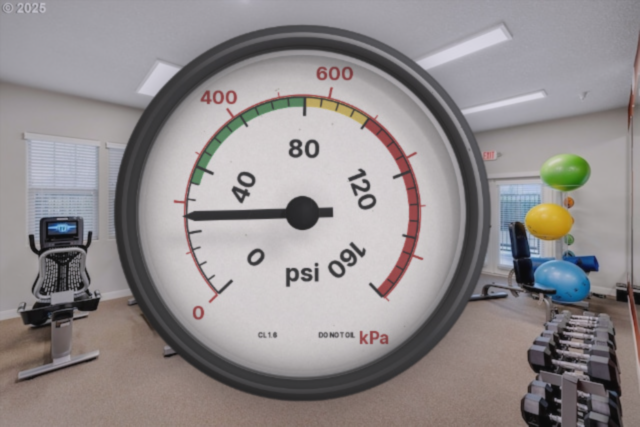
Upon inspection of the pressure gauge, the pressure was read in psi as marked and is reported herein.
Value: 25 psi
